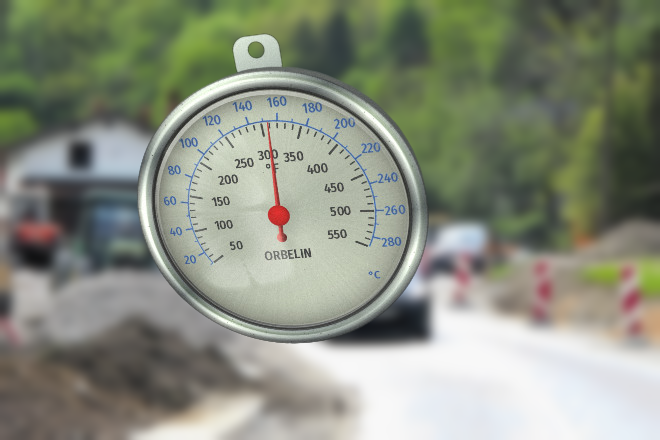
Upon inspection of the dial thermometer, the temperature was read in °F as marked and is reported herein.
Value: 310 °F
